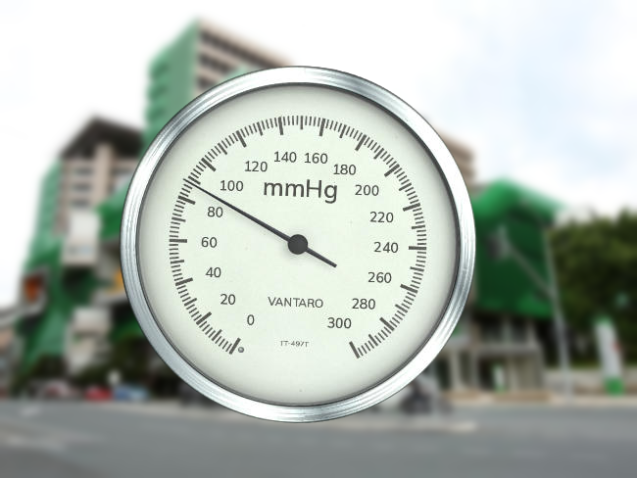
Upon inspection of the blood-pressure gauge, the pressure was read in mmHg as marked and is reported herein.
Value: 88 mmHg
